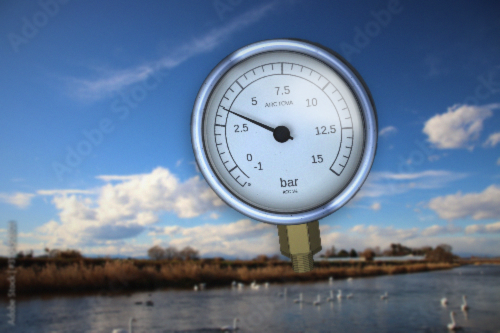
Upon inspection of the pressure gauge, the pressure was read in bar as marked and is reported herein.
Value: 3.5 bar
